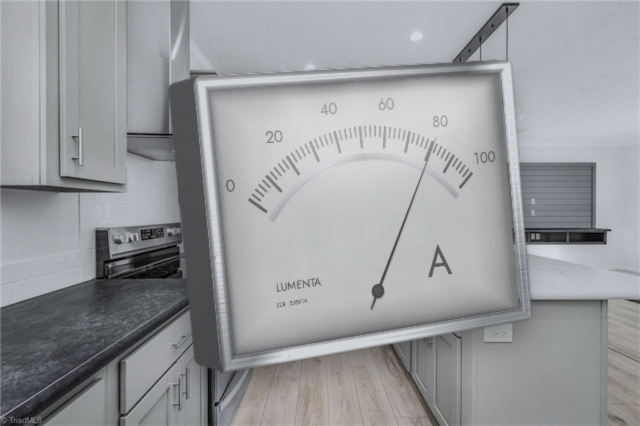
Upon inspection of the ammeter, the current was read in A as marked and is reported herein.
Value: 80 A
